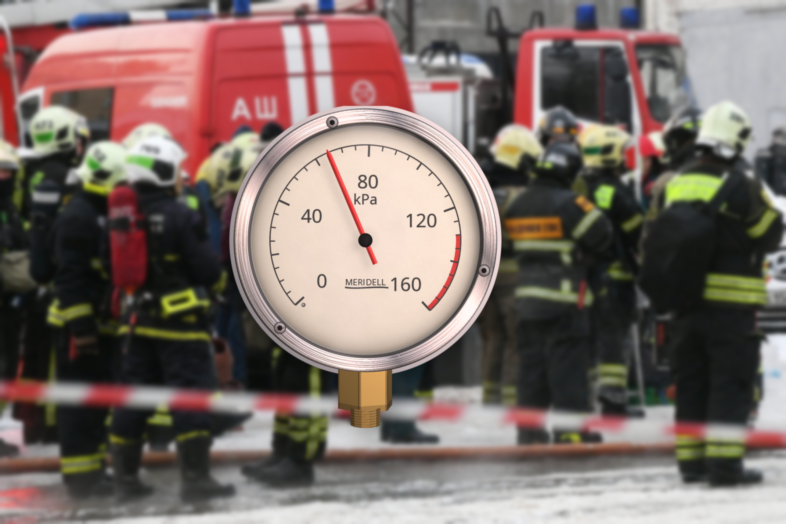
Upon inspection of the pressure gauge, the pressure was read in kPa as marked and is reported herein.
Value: 65 kPa
